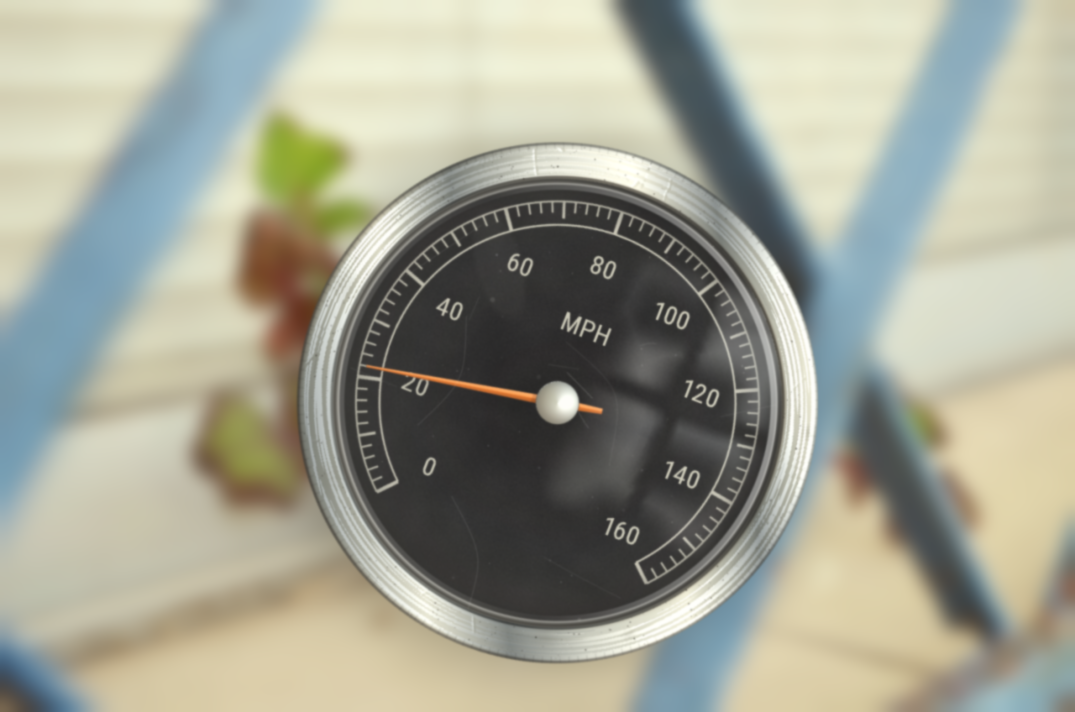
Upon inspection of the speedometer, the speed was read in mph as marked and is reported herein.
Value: 22 mph
